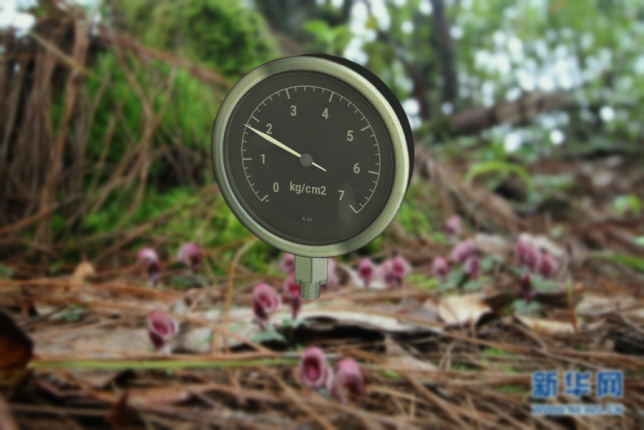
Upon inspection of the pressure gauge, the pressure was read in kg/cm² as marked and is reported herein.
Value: 1.8 kg/cm²
